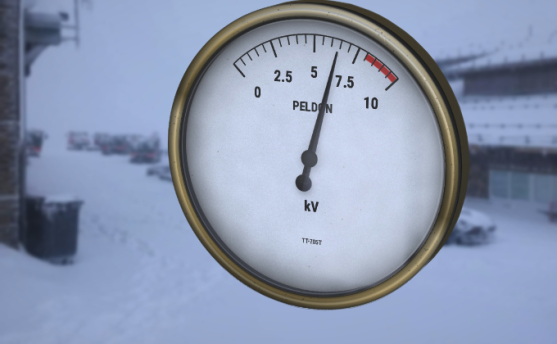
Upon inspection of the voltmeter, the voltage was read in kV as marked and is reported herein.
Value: 6.5 kV
